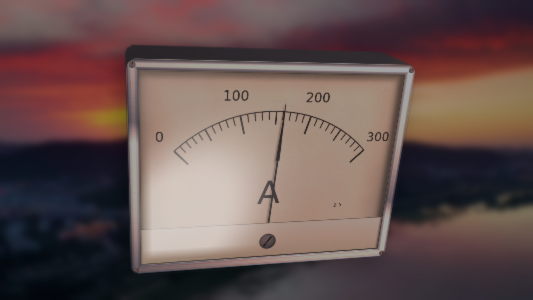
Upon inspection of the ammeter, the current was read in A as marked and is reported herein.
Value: 160 A
